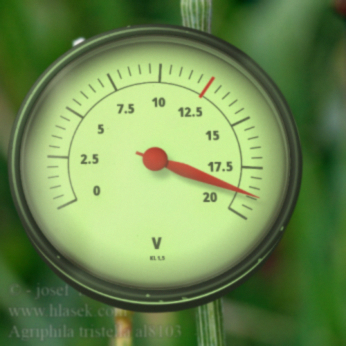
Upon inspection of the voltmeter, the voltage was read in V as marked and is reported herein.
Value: 19 V
